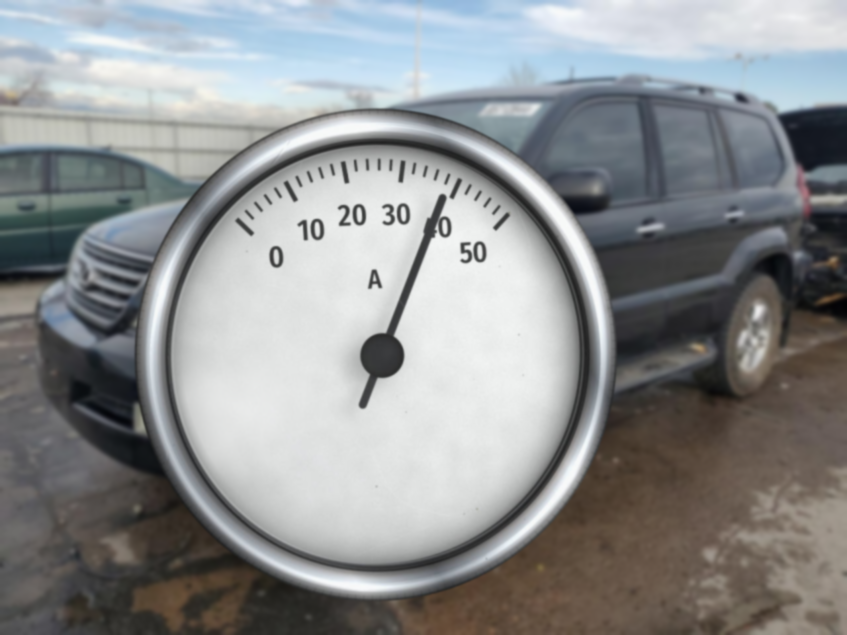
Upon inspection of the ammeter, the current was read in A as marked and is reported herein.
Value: 38 A
